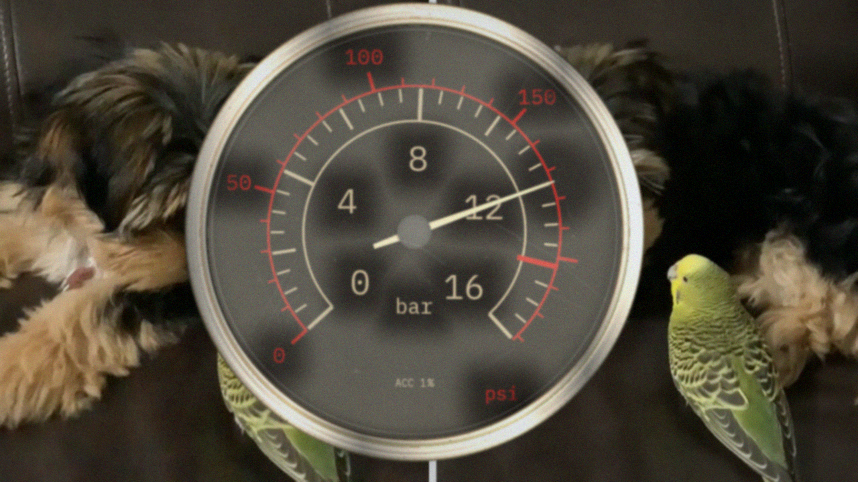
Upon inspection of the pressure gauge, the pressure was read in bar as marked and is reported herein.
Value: 12 bar
